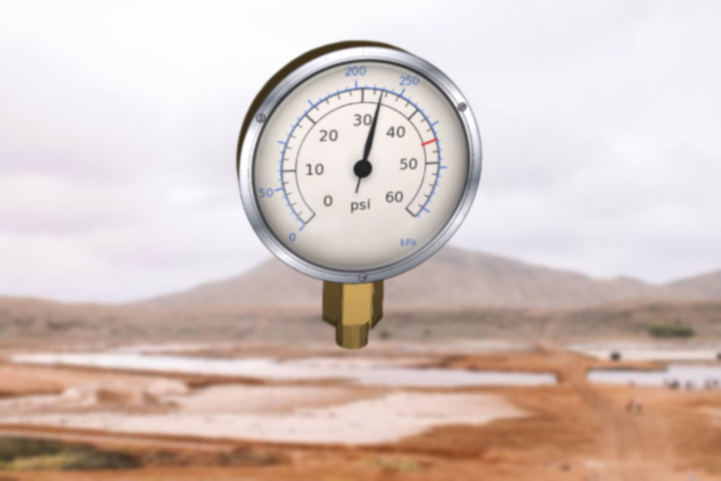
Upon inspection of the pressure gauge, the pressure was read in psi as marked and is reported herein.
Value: 33 psi
